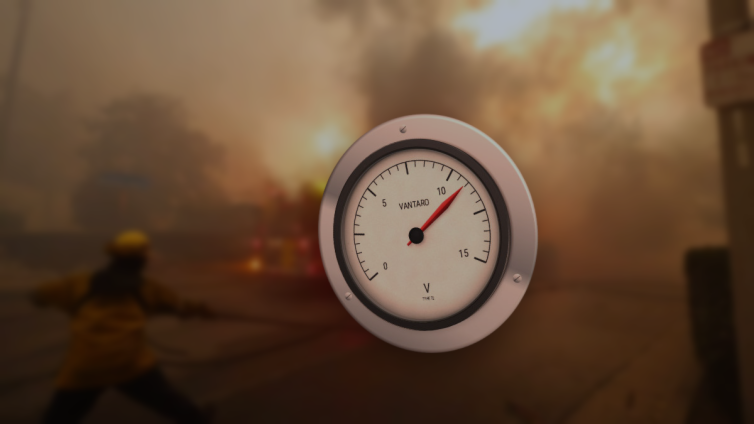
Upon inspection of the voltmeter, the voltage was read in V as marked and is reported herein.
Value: 11 V
